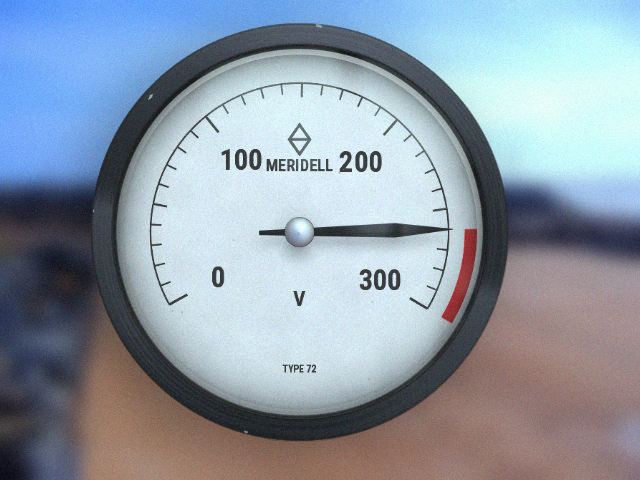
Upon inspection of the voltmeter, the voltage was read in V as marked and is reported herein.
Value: 260 V
